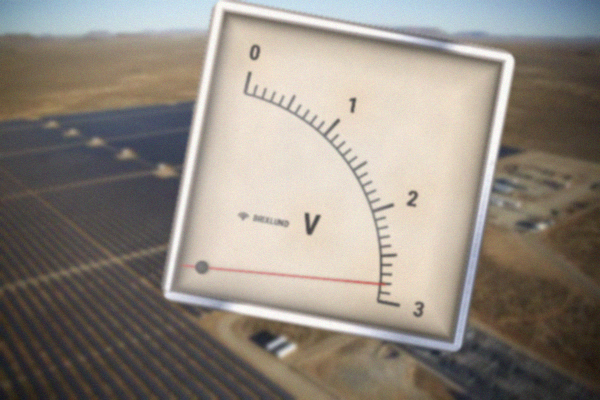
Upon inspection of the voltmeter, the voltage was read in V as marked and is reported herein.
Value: 2.8 V
